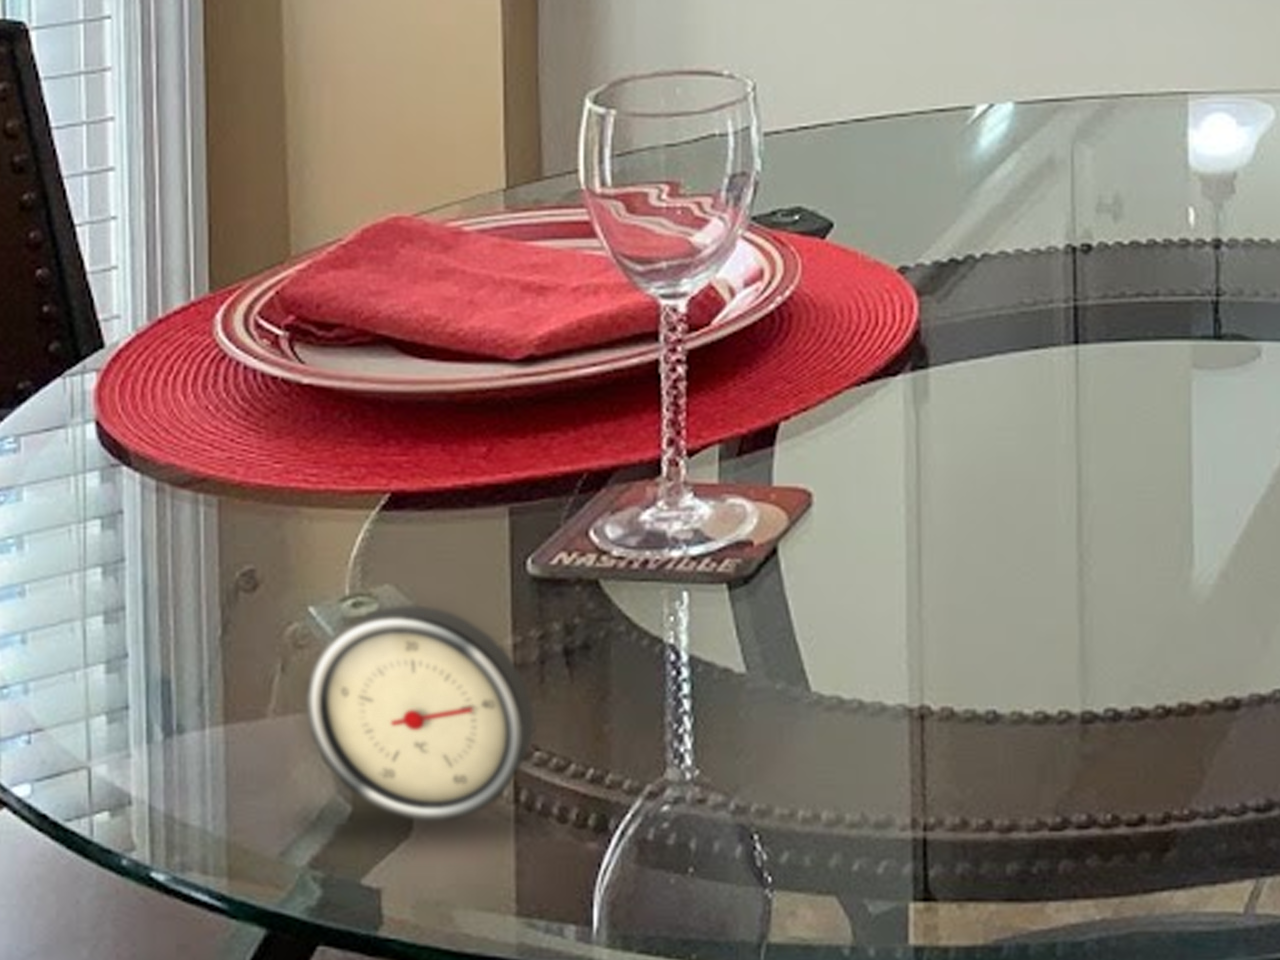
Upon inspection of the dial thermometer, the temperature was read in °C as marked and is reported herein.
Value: 40 °C
